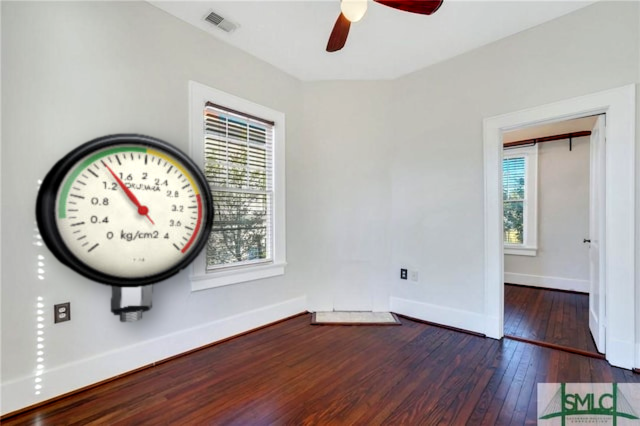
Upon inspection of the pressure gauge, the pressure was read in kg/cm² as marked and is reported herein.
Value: 1.4 kg/cm²
